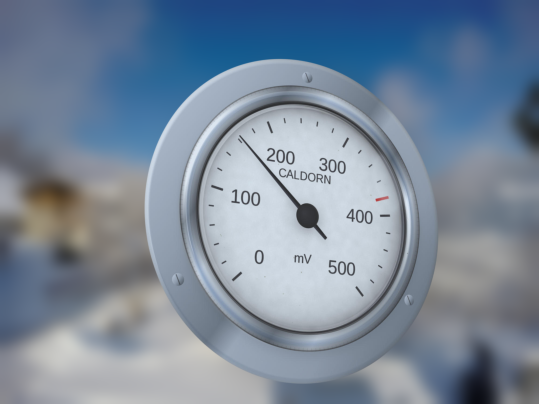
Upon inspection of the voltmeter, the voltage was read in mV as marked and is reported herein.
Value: 160 mV
